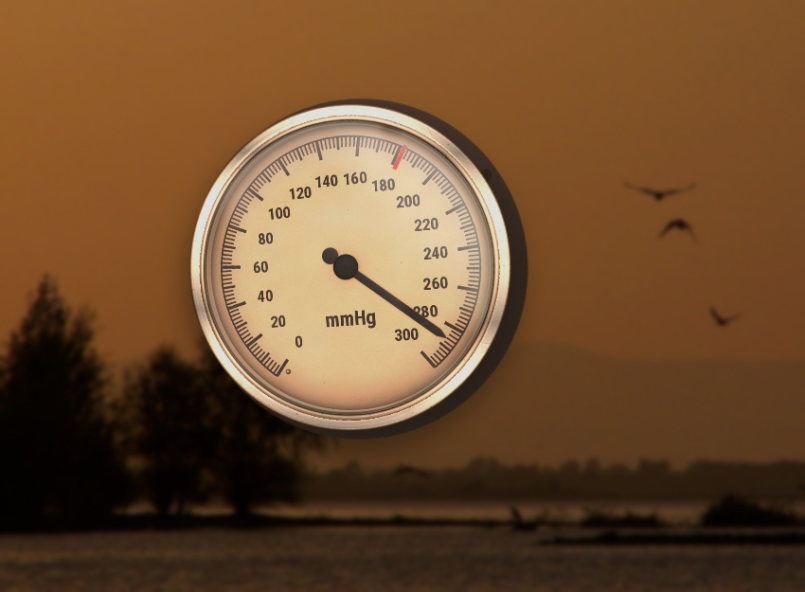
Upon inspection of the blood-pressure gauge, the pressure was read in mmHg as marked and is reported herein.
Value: 286 mmHg
